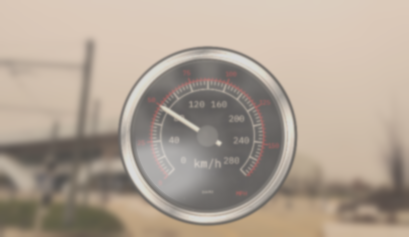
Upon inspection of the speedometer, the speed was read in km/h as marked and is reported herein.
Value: 80 km/h
